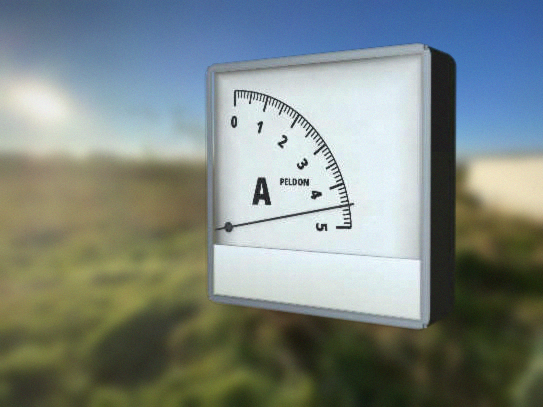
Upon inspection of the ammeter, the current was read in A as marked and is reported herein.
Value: 4.5 A
